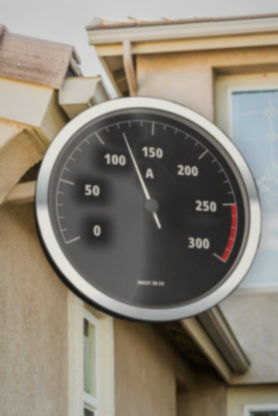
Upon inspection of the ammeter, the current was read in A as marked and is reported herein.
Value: 120 A
